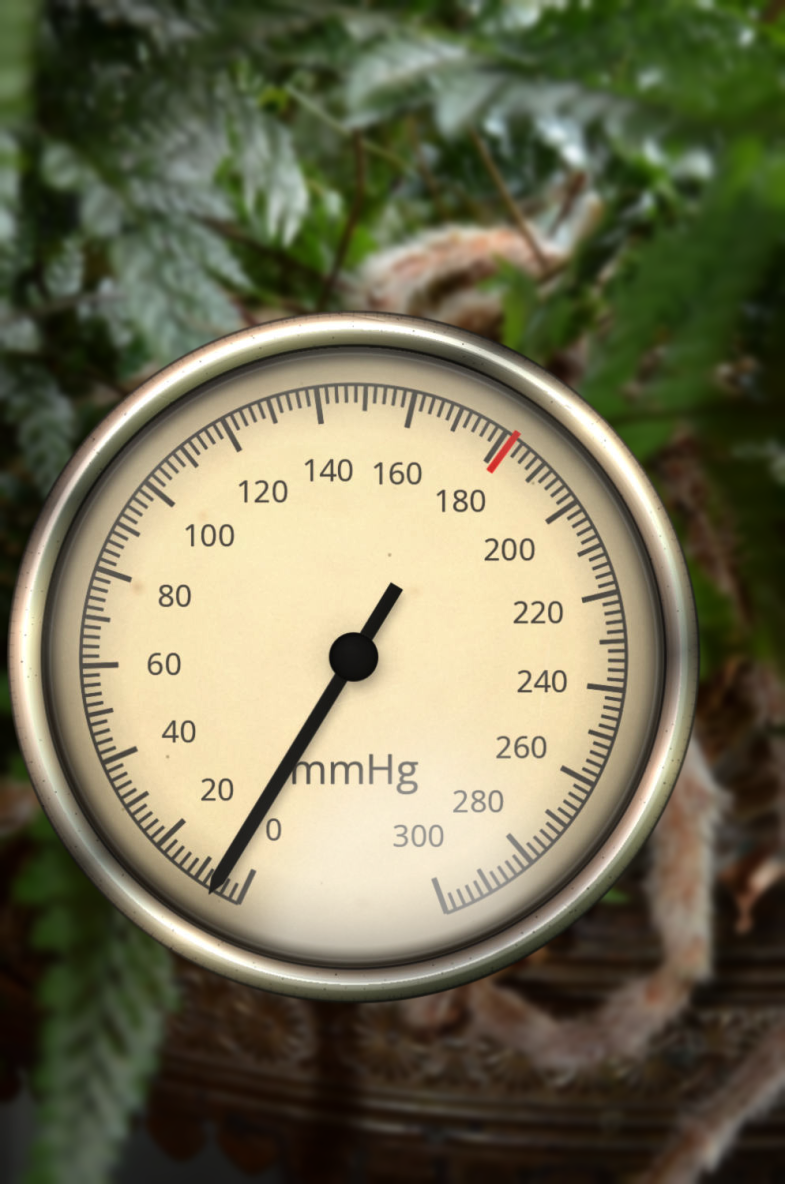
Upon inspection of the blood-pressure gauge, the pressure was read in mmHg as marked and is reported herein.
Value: 6 mmHg
